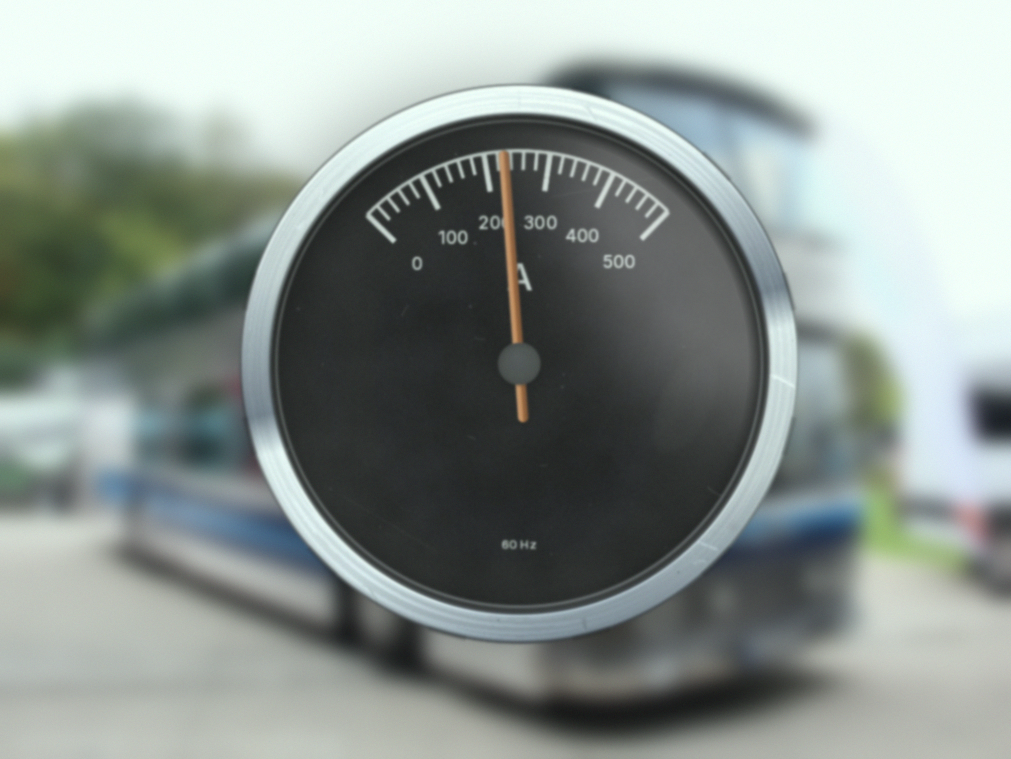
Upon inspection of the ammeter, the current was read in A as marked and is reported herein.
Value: 230 A
